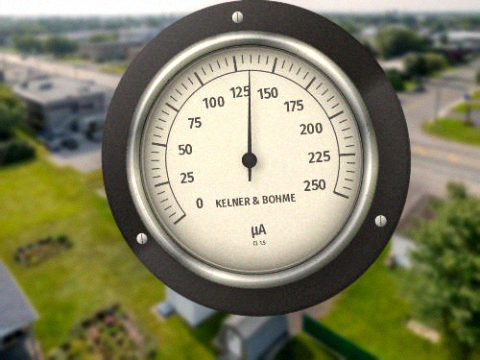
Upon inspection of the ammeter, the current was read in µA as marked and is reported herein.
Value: 135 µA
